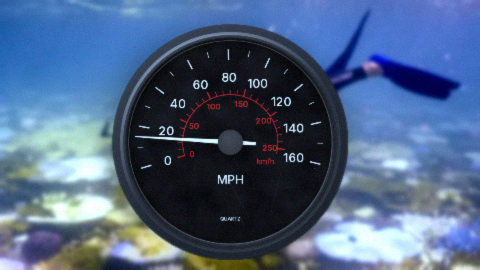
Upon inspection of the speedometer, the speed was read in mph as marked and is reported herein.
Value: 15 mph
